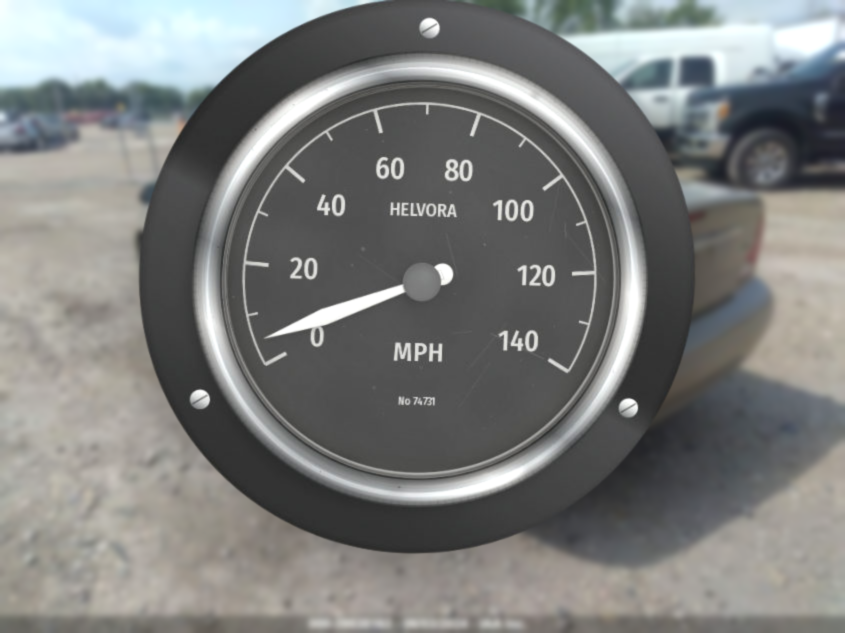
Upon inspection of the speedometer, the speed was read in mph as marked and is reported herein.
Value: 5 mph
